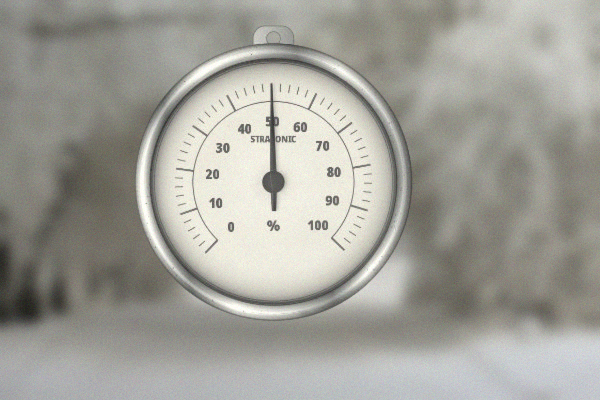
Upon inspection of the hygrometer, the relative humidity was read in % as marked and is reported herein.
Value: 50 %
